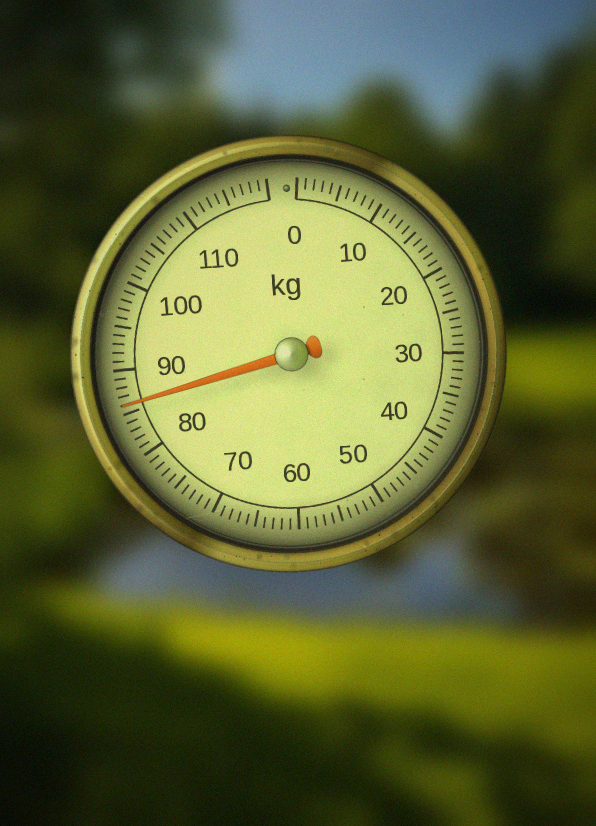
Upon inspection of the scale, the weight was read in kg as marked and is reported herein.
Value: 86 kg
